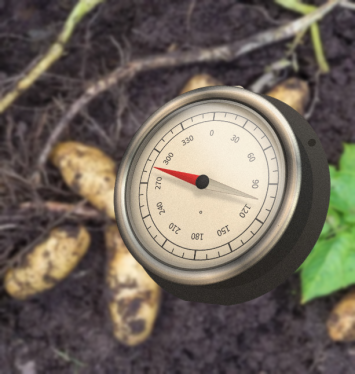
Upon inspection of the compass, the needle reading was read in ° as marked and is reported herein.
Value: 285 °
